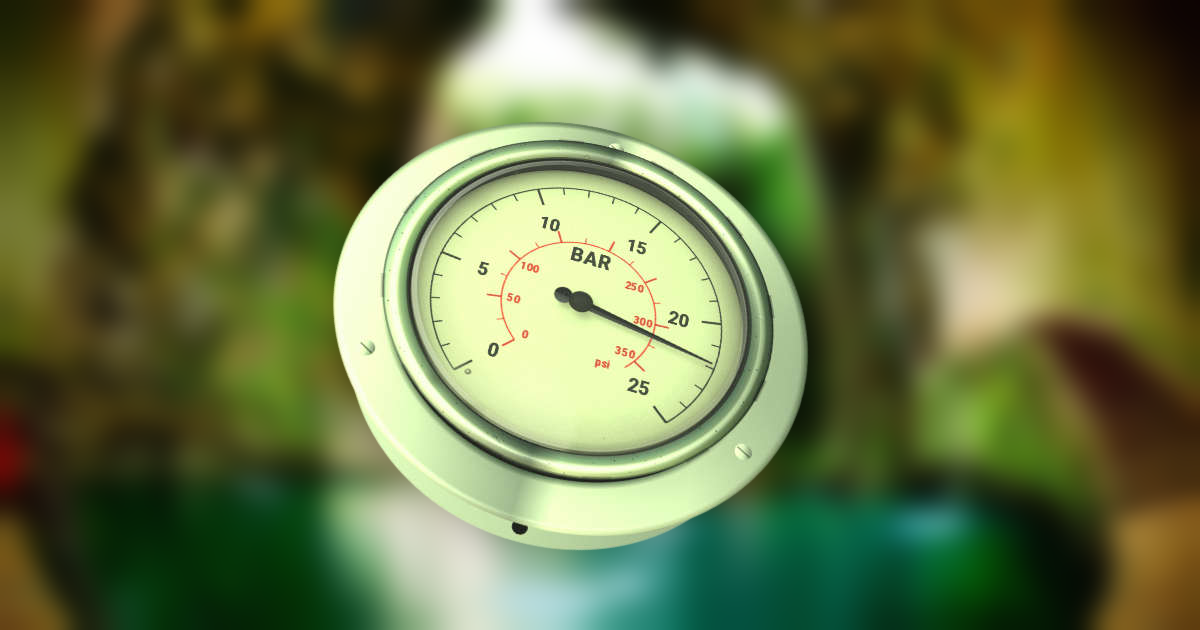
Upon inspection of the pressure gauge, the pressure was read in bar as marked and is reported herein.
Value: 22 bar
